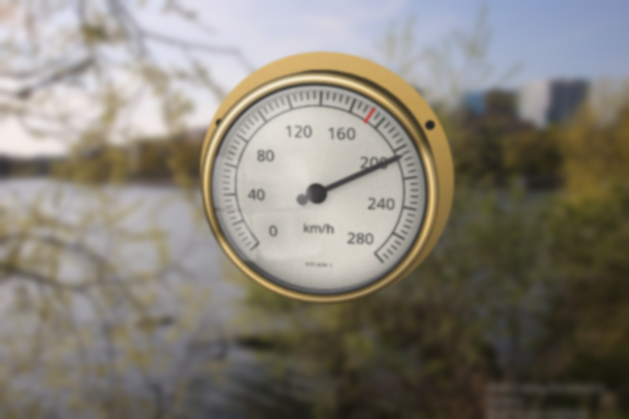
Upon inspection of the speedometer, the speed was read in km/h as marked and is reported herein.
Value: 204 km/h
